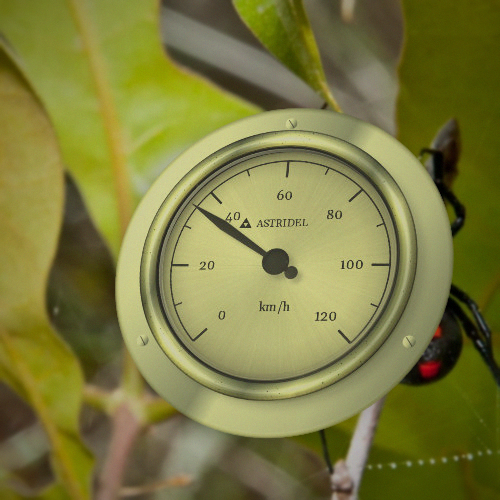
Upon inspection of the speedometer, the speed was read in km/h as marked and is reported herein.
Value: 35 km/h
